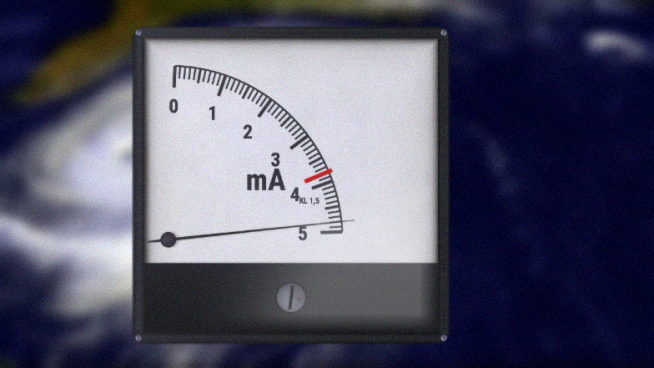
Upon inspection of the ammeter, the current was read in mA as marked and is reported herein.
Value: 4.8 mA
